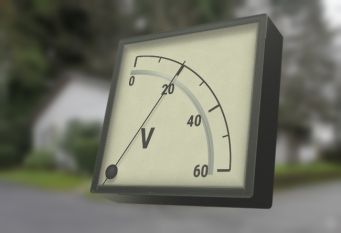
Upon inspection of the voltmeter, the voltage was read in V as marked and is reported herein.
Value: 20 V
